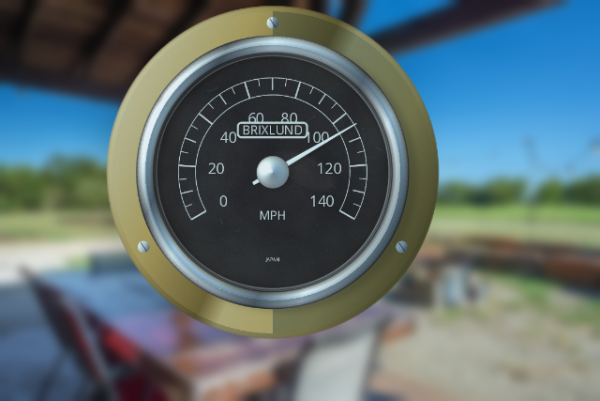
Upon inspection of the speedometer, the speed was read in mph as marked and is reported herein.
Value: 105 mph
